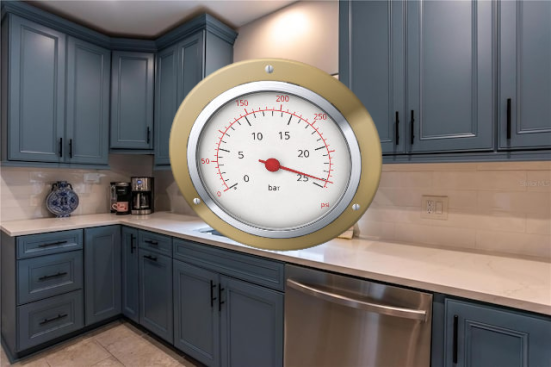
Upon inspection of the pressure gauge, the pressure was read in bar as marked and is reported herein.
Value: 24 bar
